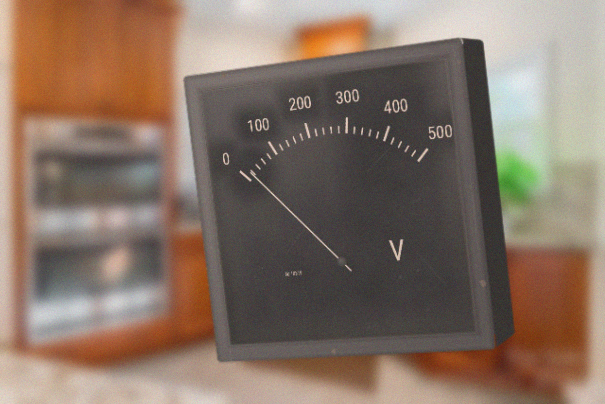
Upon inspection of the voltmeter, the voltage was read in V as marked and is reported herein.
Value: 20 V
